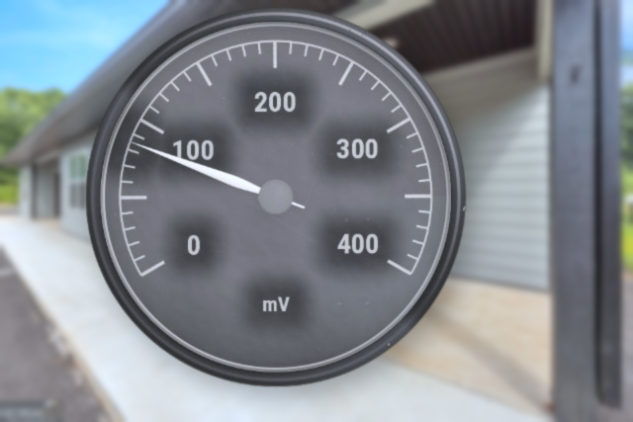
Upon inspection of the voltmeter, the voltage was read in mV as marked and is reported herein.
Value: 85 mV
